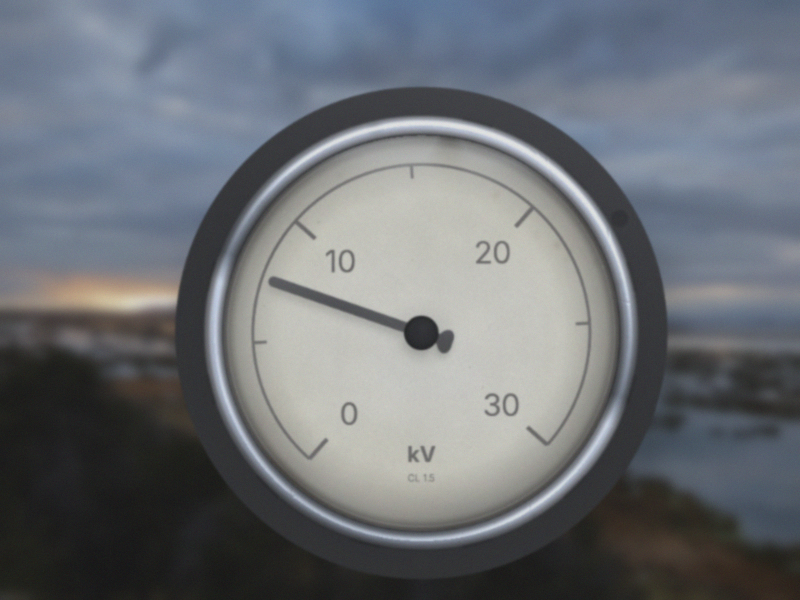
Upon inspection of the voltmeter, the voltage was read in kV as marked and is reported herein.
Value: 7.5 kV
